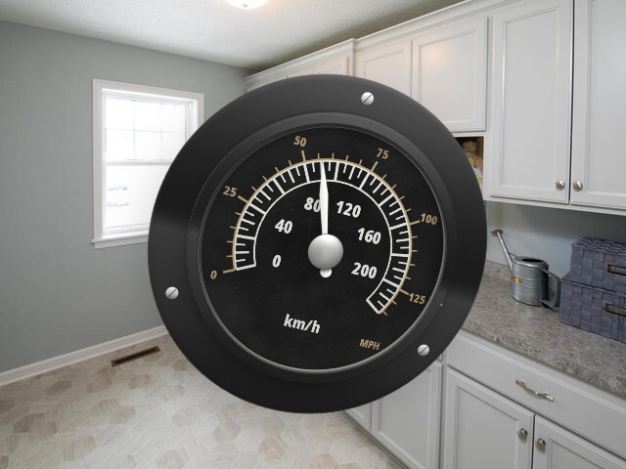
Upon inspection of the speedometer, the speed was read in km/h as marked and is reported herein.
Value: 90 km/h
